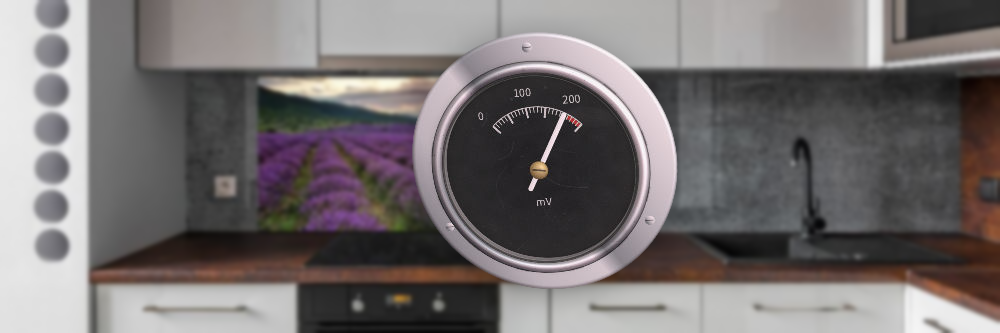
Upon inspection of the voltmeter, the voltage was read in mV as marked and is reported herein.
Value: 200 mV
